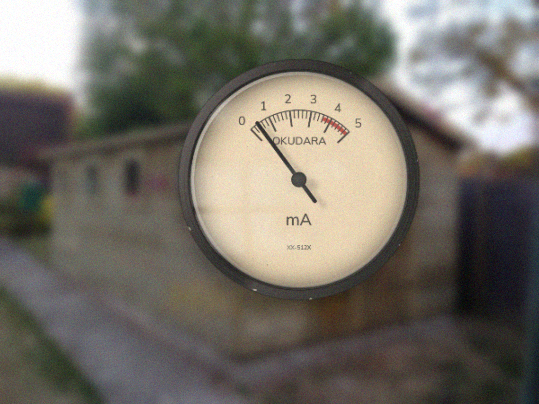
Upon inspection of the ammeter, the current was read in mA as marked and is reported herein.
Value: 0.4 mA
